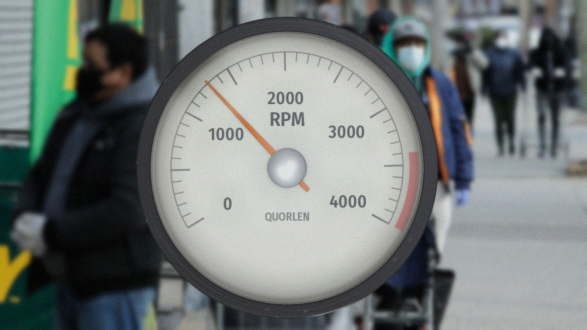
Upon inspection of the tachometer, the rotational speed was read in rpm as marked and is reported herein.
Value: 1300 rpm
